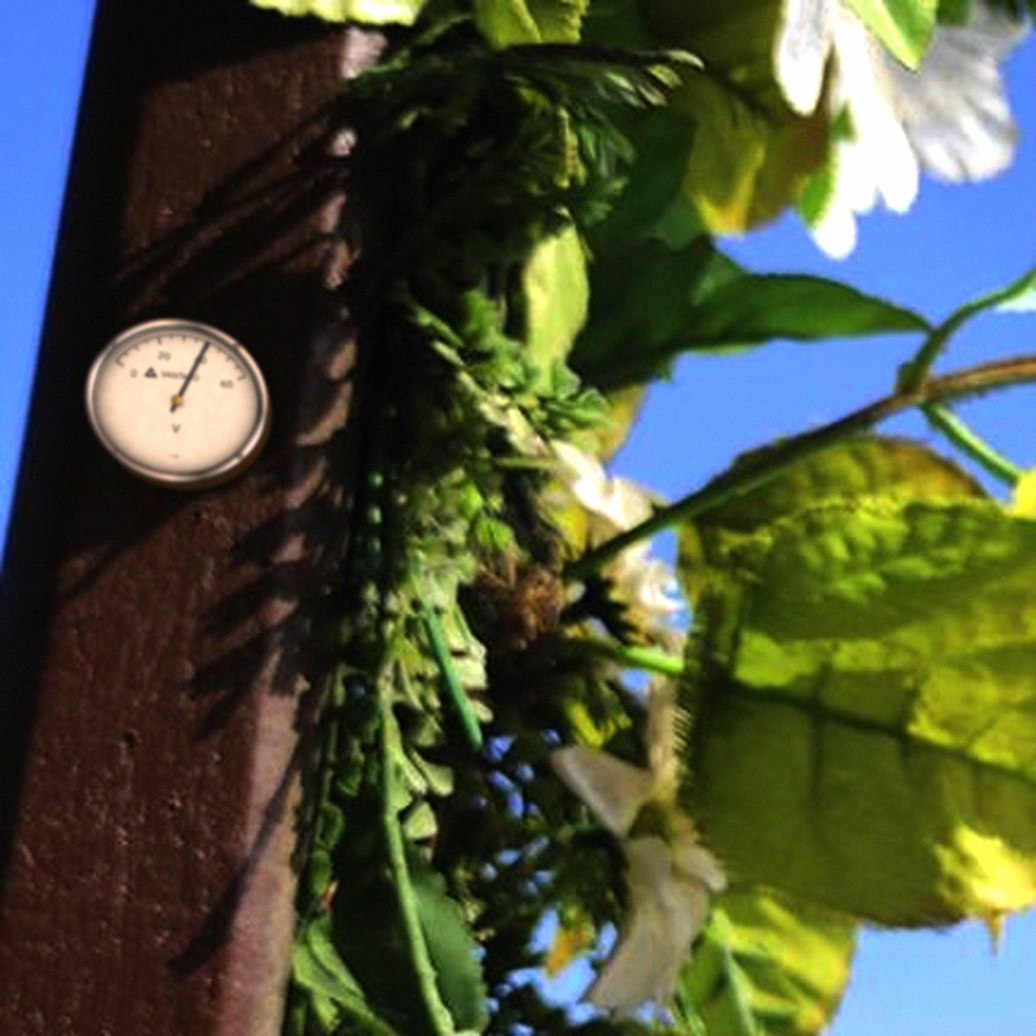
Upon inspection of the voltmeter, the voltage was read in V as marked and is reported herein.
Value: 40 V
